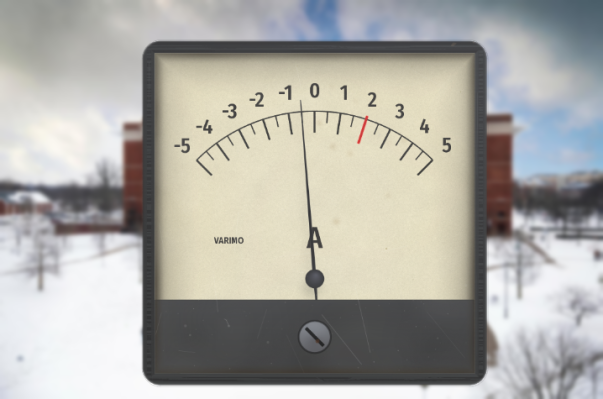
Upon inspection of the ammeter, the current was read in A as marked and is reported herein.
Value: -0.5 A
